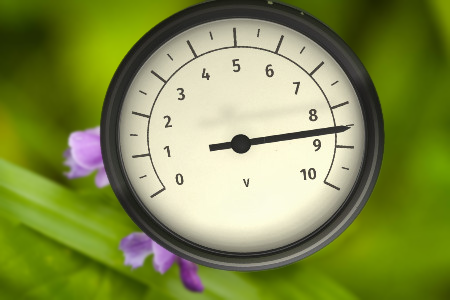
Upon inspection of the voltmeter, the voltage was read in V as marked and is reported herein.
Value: 8.5 V
